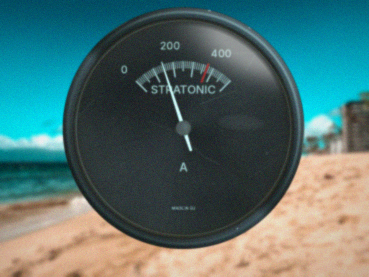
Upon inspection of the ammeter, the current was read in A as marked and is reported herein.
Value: 150 A
